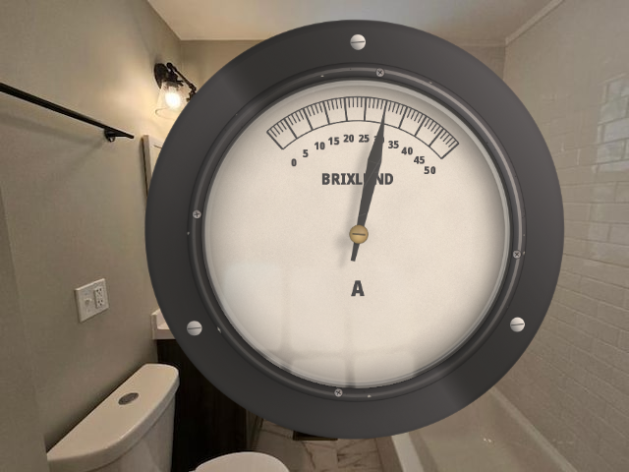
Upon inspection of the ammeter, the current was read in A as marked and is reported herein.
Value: 30 A
